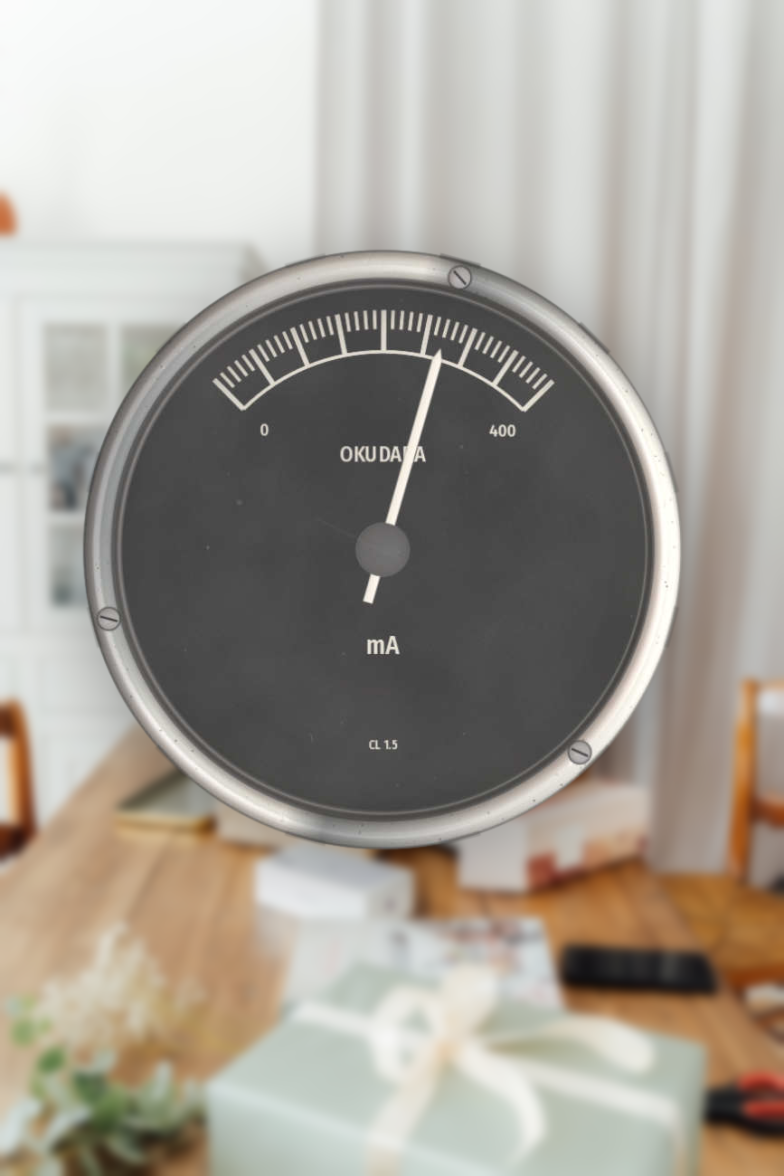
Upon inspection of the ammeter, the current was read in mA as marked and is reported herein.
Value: 270 mA
